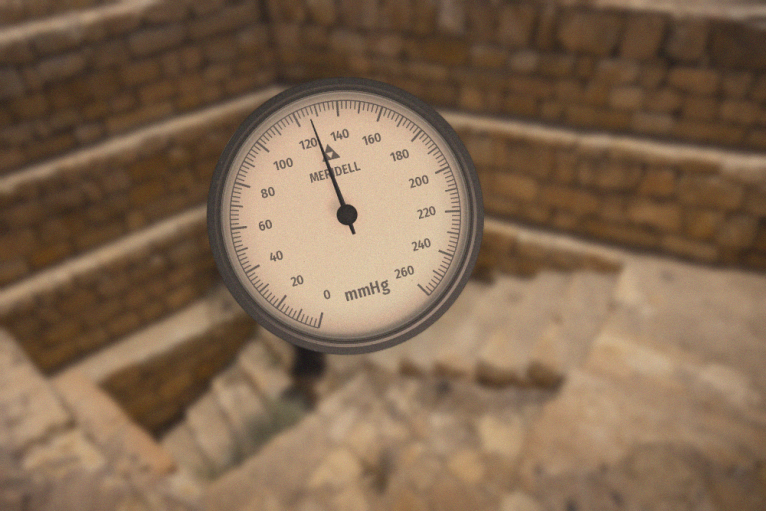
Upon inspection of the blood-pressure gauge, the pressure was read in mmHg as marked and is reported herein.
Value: 126 mmHg
